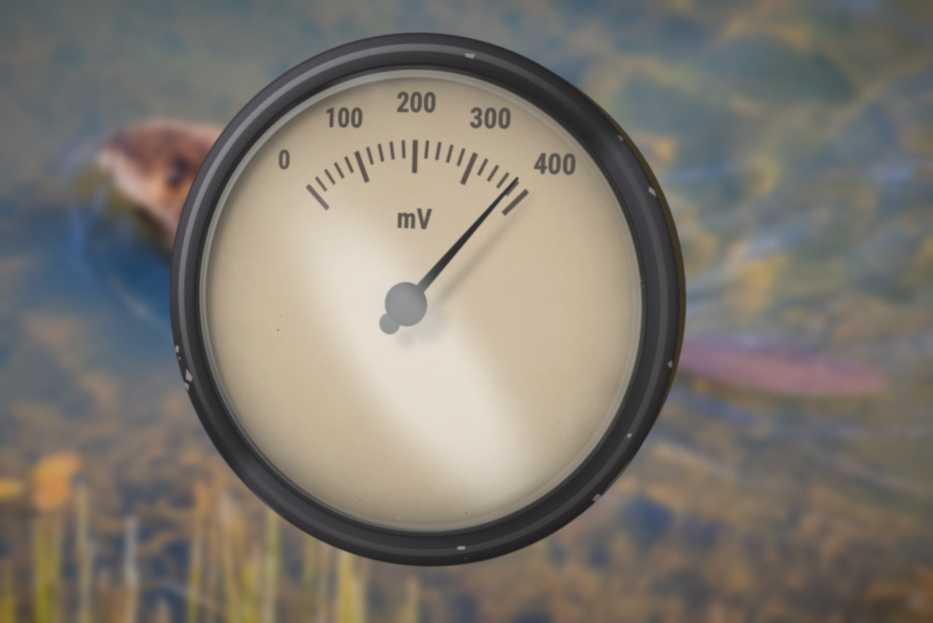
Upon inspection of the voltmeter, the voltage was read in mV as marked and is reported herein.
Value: 380 mV
